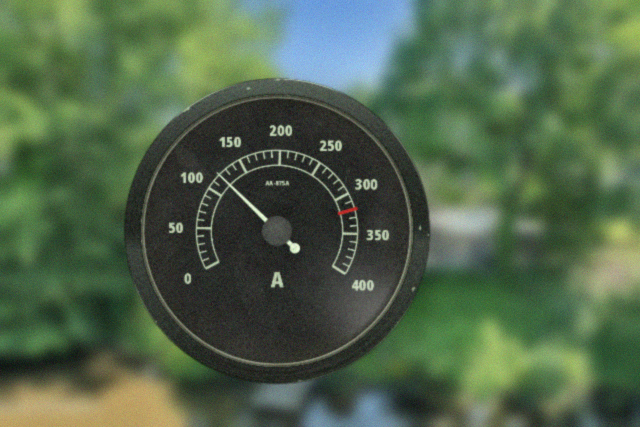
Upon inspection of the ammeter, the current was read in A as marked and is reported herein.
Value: 120 A
